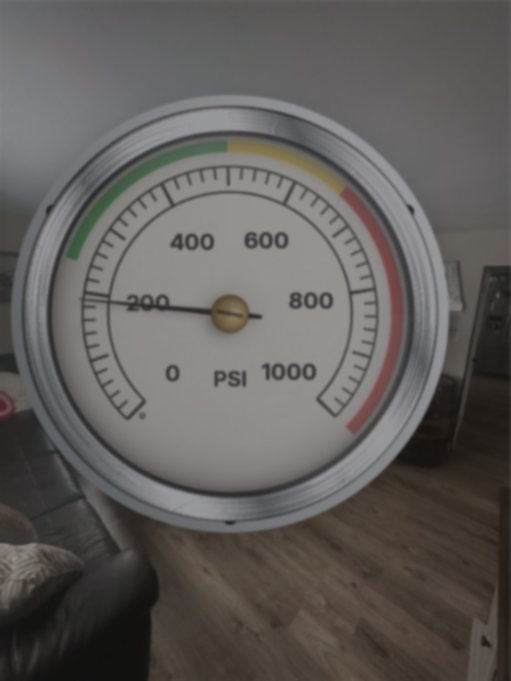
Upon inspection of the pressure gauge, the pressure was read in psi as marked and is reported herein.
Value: 190 psi
